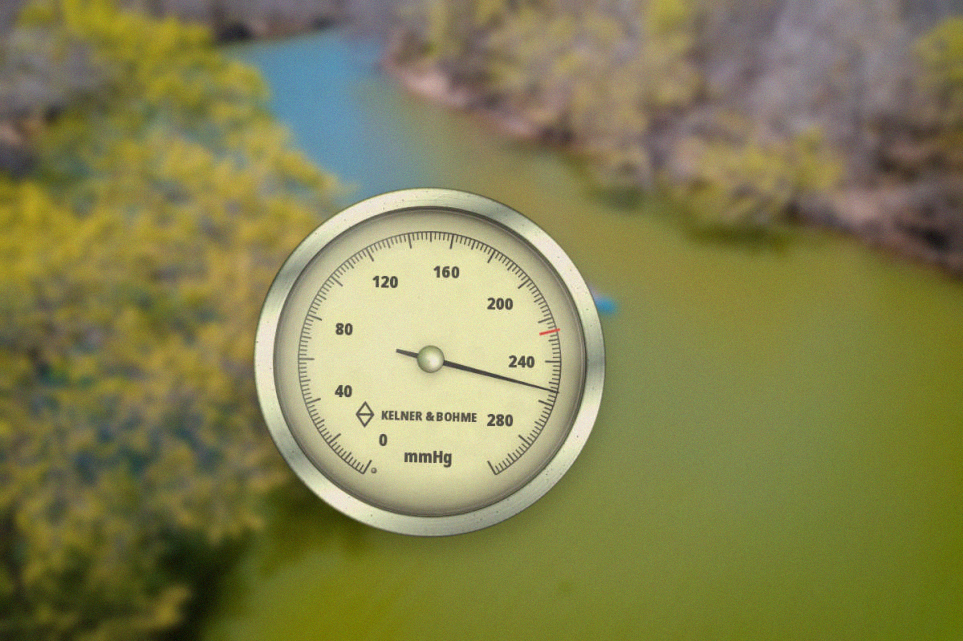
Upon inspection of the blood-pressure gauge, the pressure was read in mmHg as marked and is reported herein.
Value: 254 mmHg
